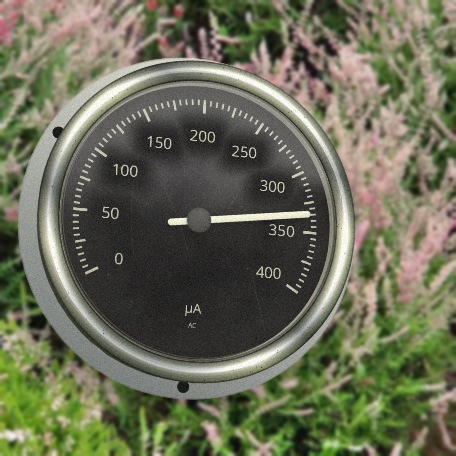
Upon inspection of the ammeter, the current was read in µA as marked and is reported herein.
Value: 335 µA
